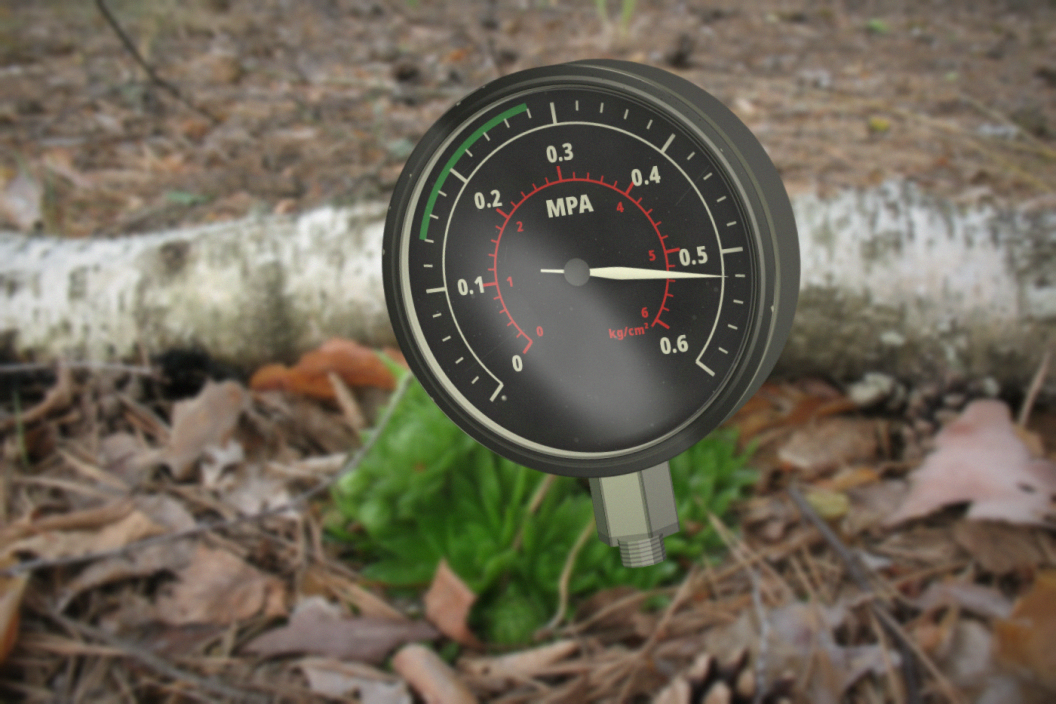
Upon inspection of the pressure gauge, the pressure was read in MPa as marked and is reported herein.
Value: 0.52 MPa
